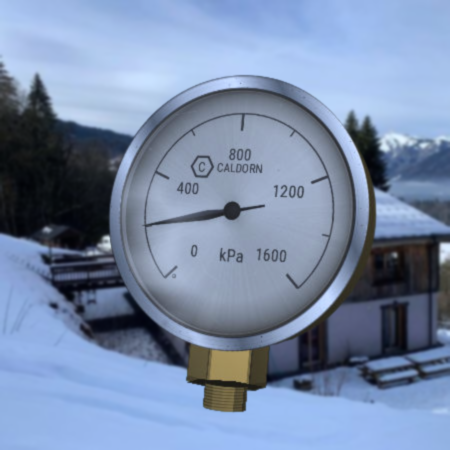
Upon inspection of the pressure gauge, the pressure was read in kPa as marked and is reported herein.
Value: 200 kPa
